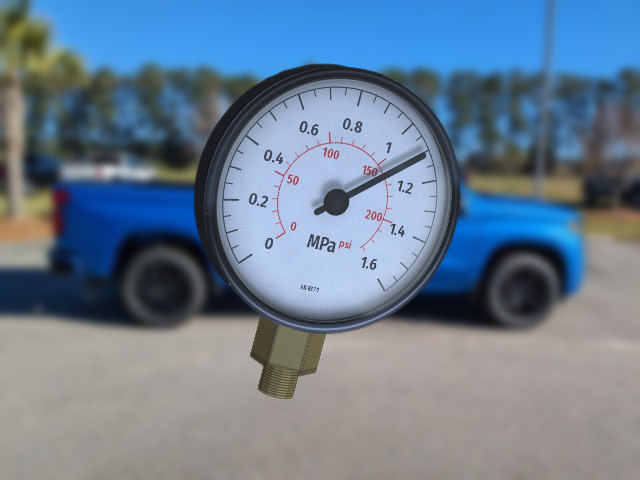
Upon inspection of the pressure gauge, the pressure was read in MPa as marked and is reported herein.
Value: 1.1 MPa
